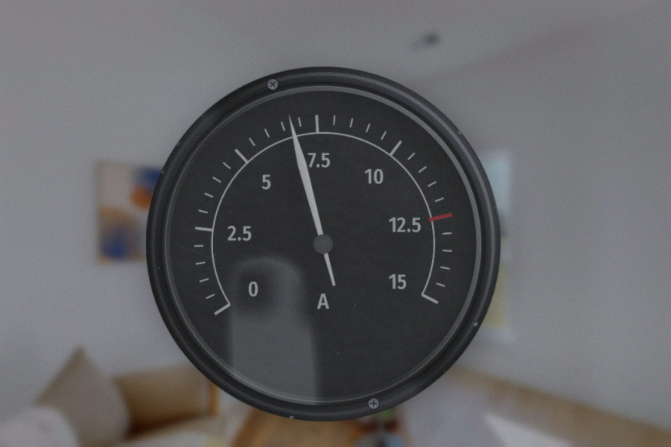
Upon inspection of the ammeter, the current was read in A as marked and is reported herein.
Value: 6.75 A
